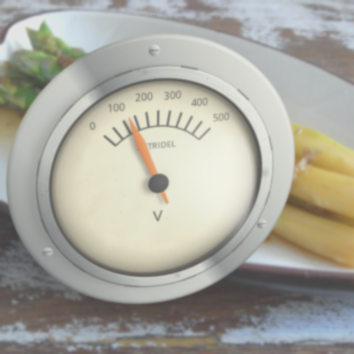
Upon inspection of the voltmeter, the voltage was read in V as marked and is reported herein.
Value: 125 V
